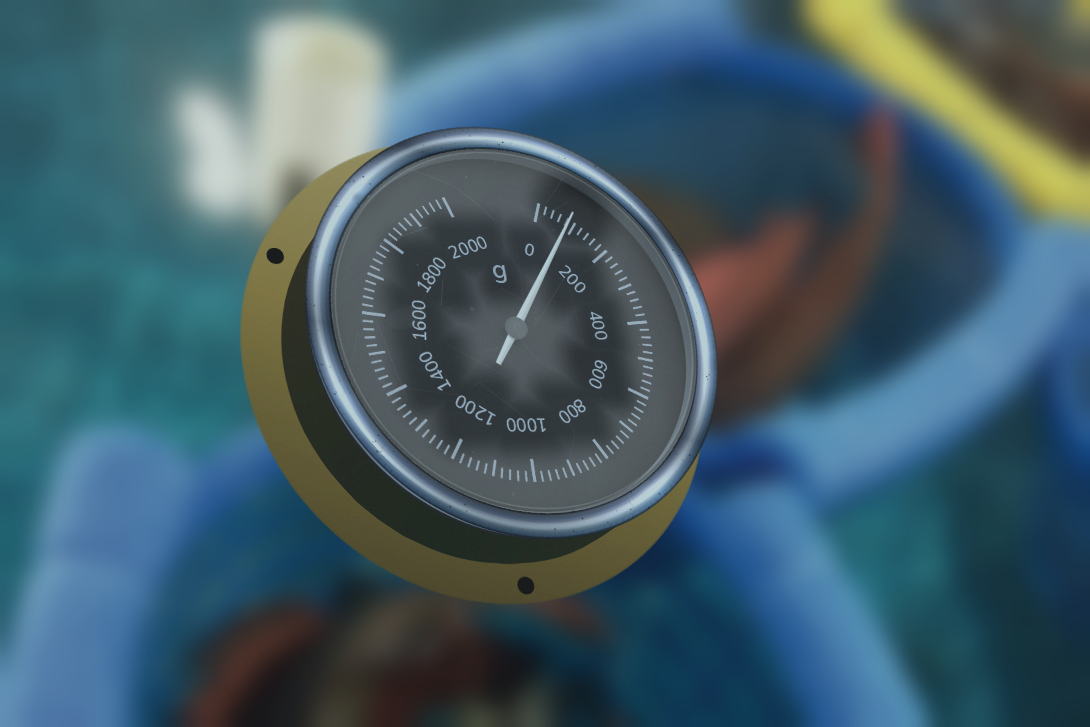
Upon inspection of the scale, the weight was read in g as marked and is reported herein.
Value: 80 g
